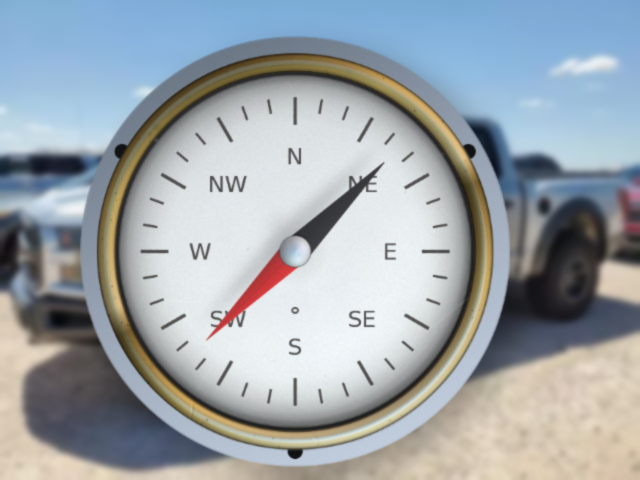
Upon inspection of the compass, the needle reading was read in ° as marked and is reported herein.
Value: 225 °
